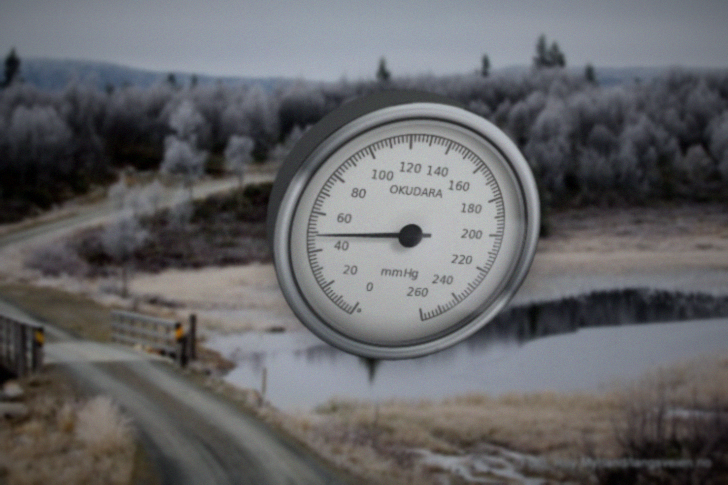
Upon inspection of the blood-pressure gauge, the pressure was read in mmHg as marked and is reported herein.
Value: 50 mmHg
